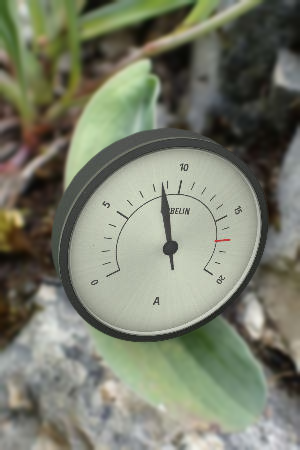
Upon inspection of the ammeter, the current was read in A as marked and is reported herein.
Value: 8.5 A
